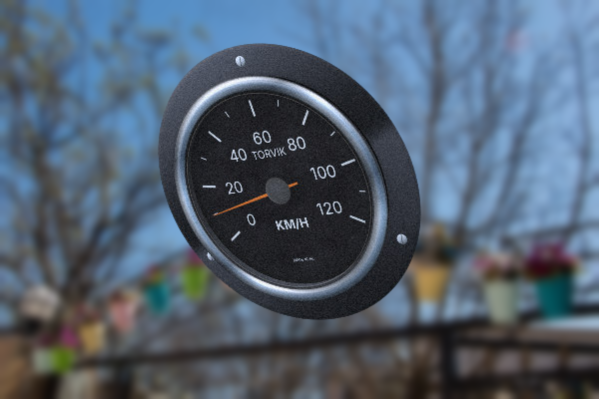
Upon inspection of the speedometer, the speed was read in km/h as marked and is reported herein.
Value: 10 km/h
